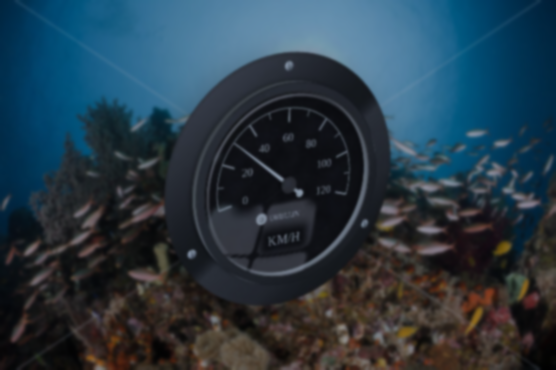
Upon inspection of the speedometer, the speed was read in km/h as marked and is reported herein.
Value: 30 km/h
